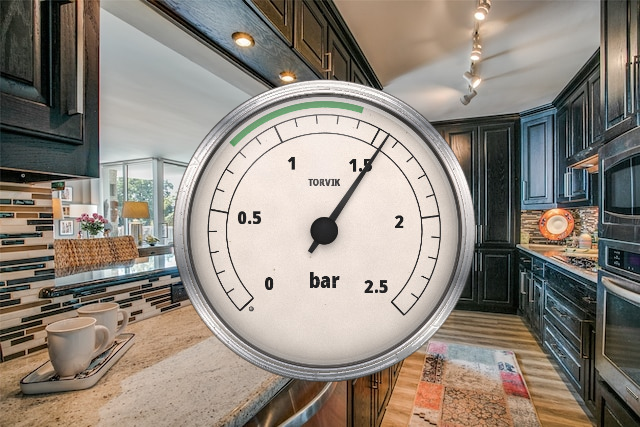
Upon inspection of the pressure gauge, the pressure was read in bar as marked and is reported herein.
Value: 1.55 bar
